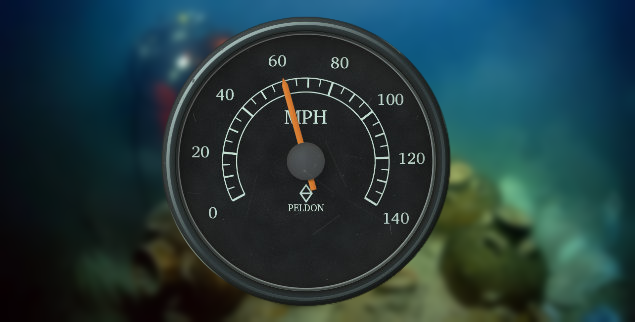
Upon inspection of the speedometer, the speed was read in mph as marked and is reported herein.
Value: 60 mph
